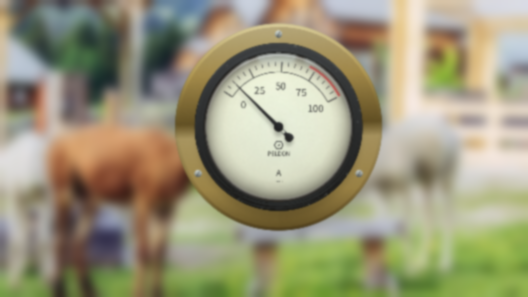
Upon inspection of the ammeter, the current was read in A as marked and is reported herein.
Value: 10 A
